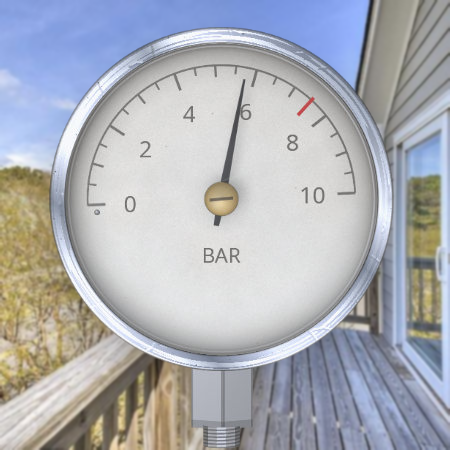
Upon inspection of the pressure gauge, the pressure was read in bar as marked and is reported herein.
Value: 5.75 bar
